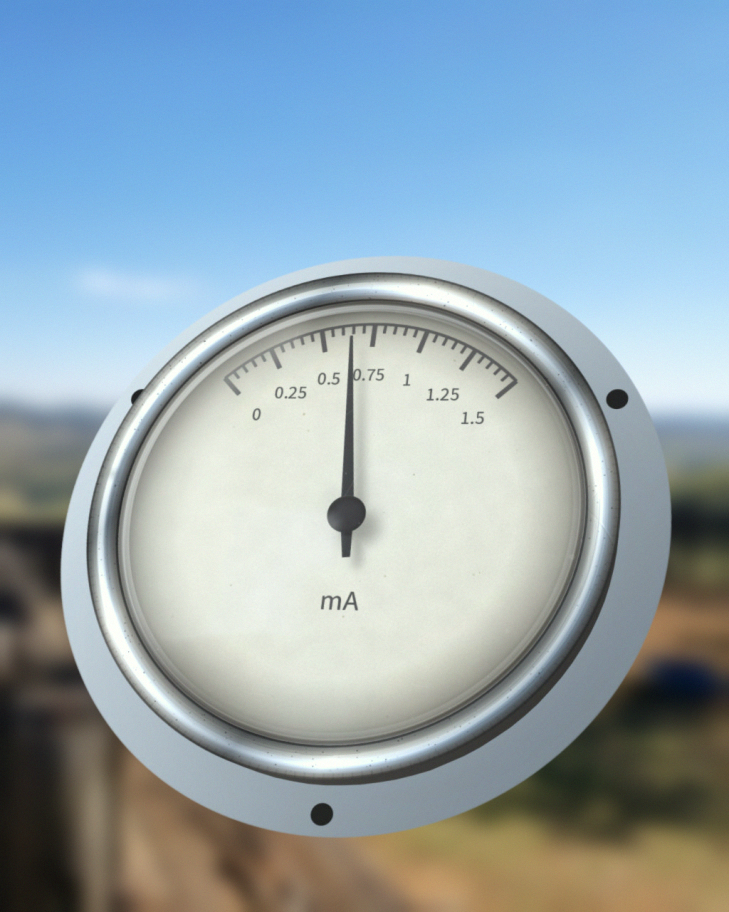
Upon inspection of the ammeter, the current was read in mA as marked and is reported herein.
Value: 0.65 mA
